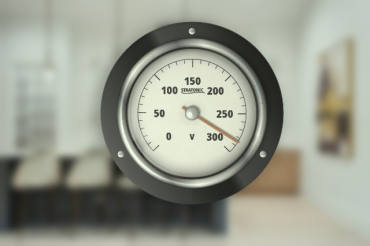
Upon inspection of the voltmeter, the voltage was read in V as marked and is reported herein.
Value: 285 V
